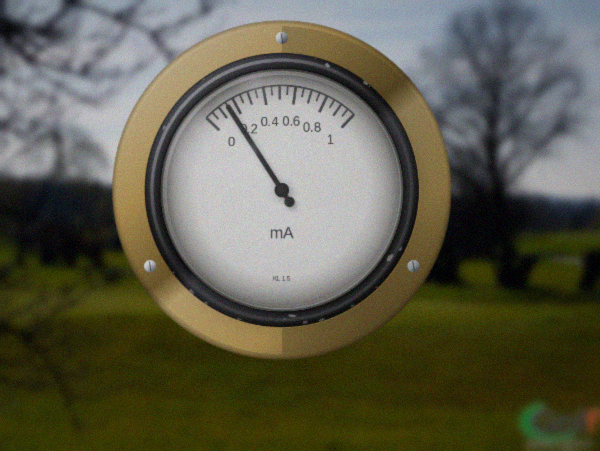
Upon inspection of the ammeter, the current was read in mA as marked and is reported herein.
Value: 0.15 mA
